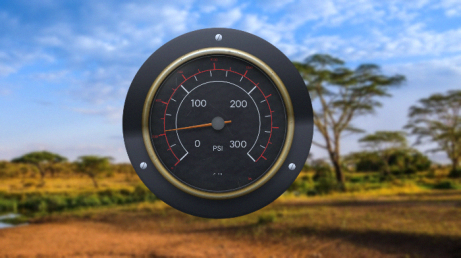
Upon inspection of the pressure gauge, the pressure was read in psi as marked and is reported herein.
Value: 40 psi
